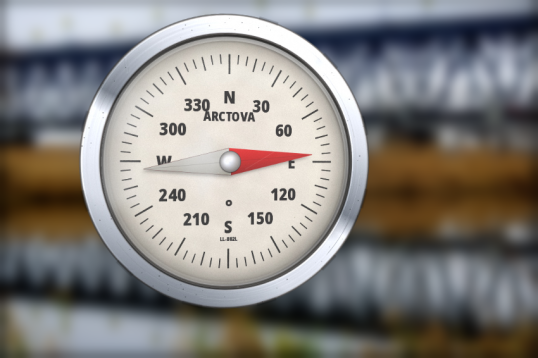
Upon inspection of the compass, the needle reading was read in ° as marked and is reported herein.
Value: 85 °
